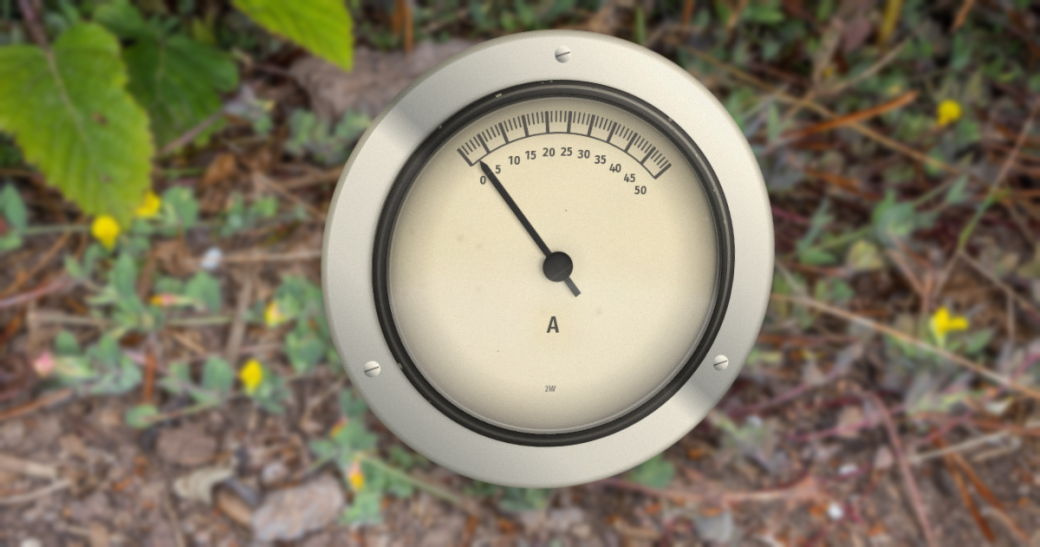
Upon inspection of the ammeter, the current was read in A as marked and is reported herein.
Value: 2 A
